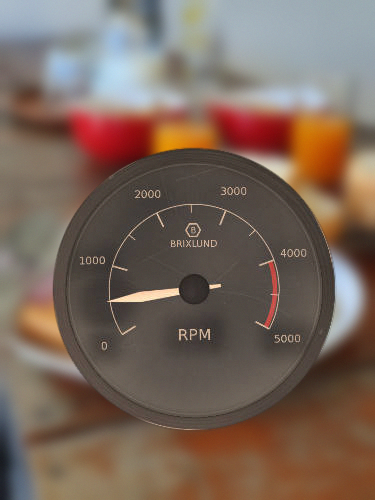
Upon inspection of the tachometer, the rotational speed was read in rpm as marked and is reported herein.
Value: 500 rpm
